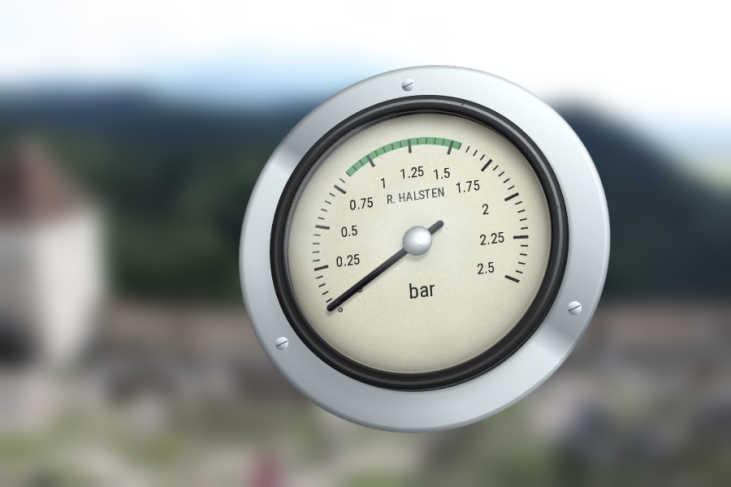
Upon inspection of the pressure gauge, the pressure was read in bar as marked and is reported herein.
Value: 0 bar
